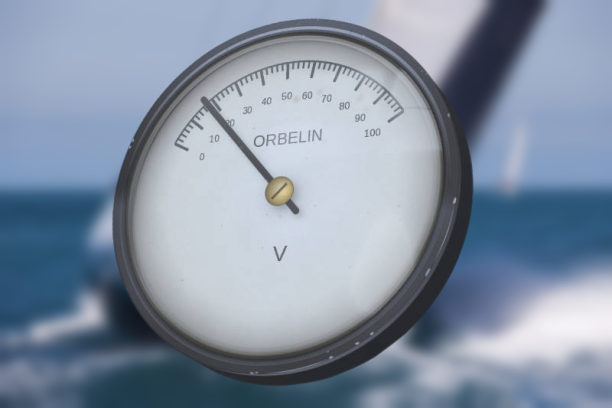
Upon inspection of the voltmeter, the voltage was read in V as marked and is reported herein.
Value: 18 V
